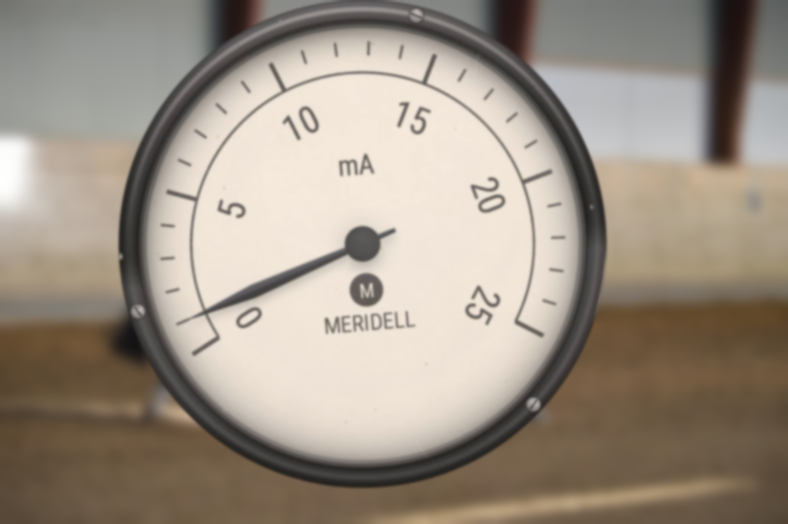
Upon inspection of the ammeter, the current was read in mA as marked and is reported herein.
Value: 1 mA
